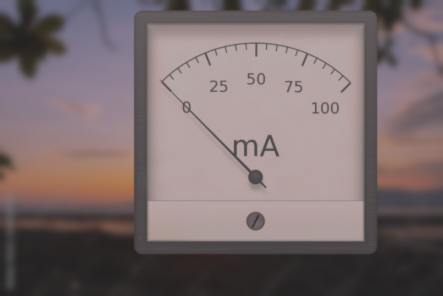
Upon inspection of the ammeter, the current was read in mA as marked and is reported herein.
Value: 0 mA
